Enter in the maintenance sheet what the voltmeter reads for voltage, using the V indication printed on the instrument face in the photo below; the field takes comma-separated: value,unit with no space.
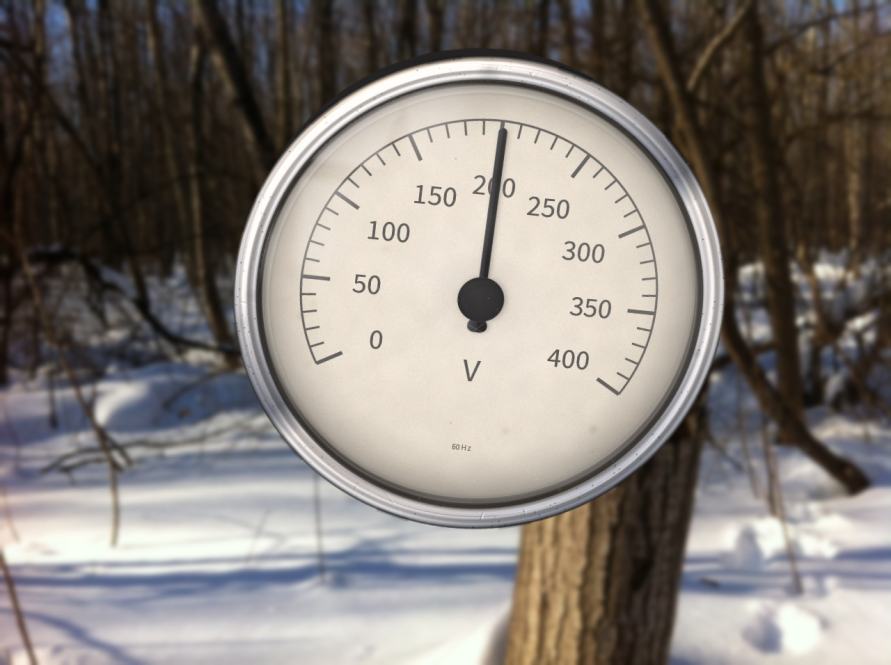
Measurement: 200,V
